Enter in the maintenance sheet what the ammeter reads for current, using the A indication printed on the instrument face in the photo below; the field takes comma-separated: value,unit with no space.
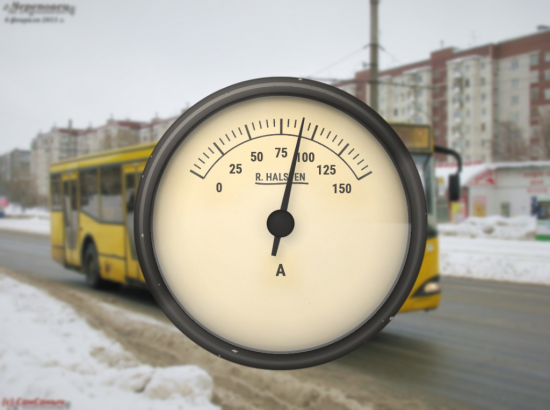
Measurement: 90,A
